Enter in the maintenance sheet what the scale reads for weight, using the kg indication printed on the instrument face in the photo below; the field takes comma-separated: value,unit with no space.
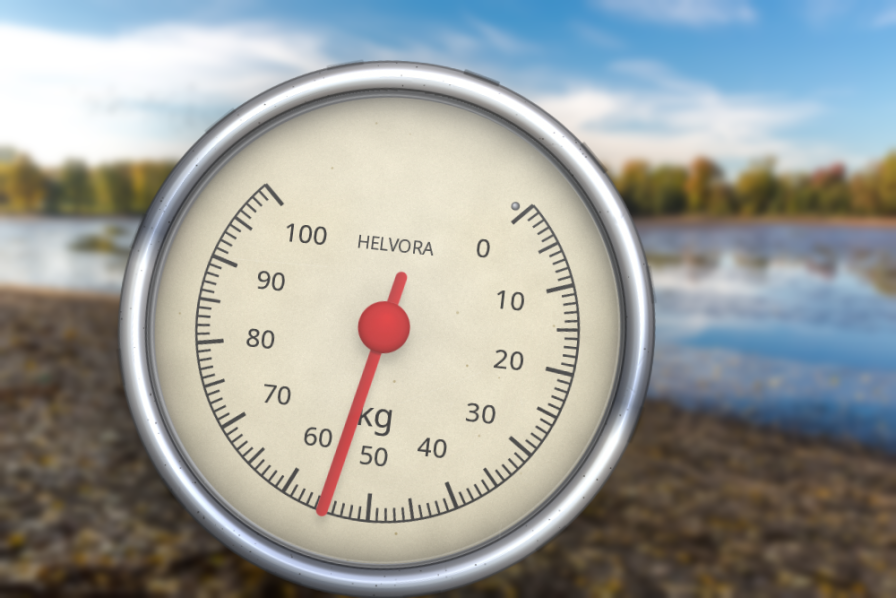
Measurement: 55,kg
